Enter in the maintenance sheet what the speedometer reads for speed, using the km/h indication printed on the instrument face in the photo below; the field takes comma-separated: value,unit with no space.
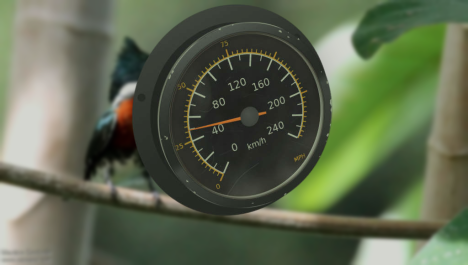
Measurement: 50,km/h
